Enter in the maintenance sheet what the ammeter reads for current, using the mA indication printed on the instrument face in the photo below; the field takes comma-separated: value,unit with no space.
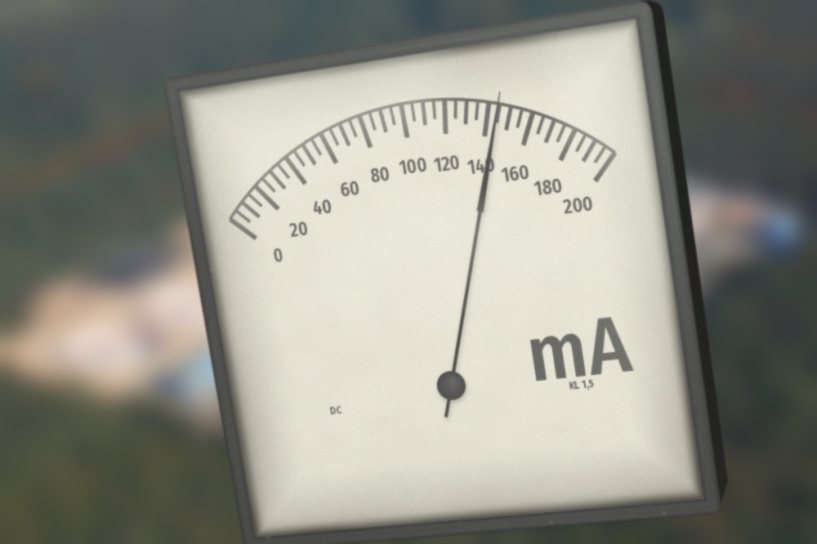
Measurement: 145,mA
